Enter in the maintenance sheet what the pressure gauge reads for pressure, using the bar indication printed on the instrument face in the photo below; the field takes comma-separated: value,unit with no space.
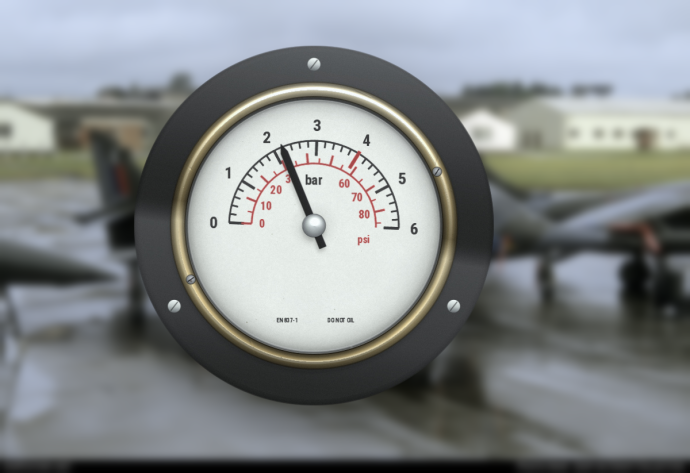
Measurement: 2.2,bar
